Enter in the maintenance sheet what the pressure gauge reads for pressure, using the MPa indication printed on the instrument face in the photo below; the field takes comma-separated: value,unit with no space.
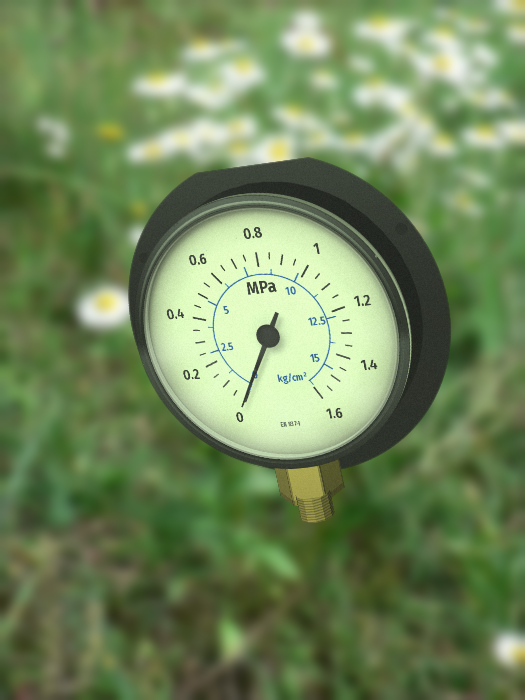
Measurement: 0,MPa
